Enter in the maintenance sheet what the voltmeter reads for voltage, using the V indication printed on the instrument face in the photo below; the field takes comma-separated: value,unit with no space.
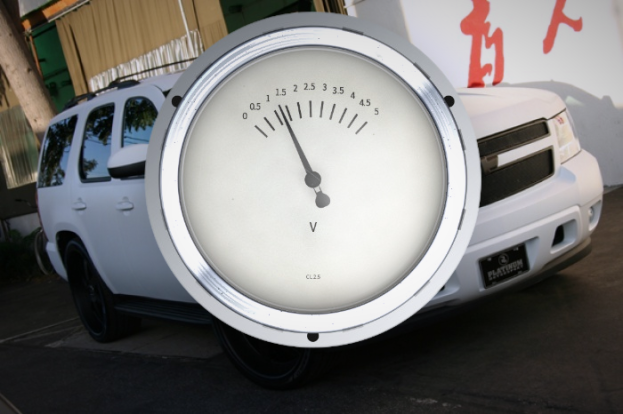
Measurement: 1.25,V
